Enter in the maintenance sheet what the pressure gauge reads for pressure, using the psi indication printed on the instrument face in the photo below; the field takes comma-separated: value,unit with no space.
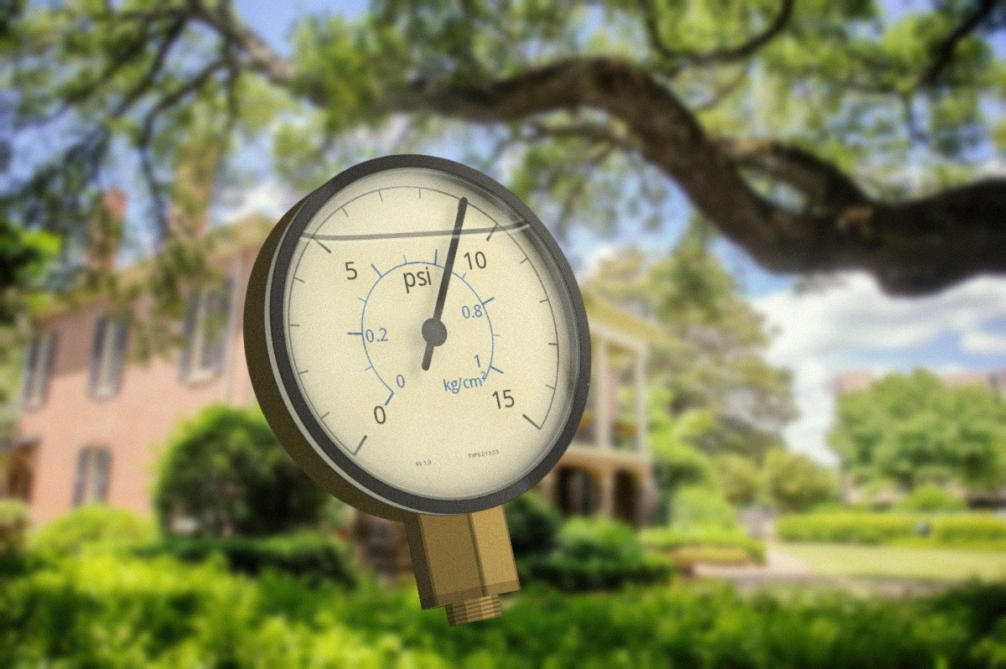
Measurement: 9,psi
